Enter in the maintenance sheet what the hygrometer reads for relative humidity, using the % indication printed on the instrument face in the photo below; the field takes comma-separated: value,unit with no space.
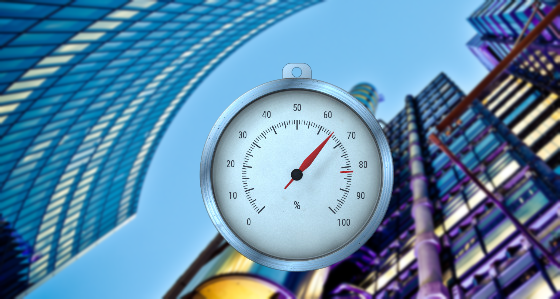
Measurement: 65,%
